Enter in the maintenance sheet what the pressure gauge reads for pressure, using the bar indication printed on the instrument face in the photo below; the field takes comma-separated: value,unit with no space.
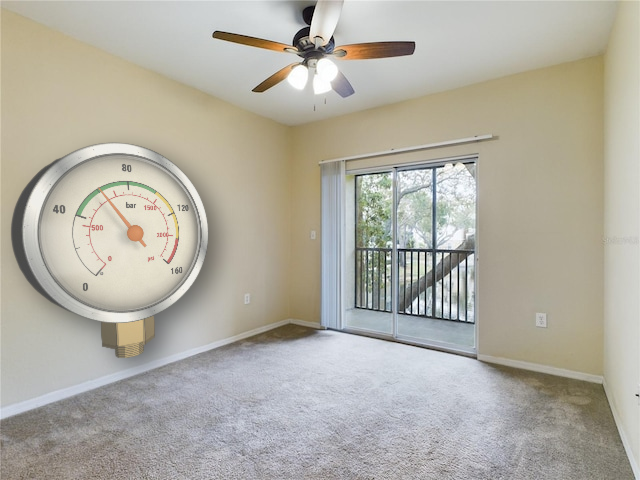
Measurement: 60,bar
